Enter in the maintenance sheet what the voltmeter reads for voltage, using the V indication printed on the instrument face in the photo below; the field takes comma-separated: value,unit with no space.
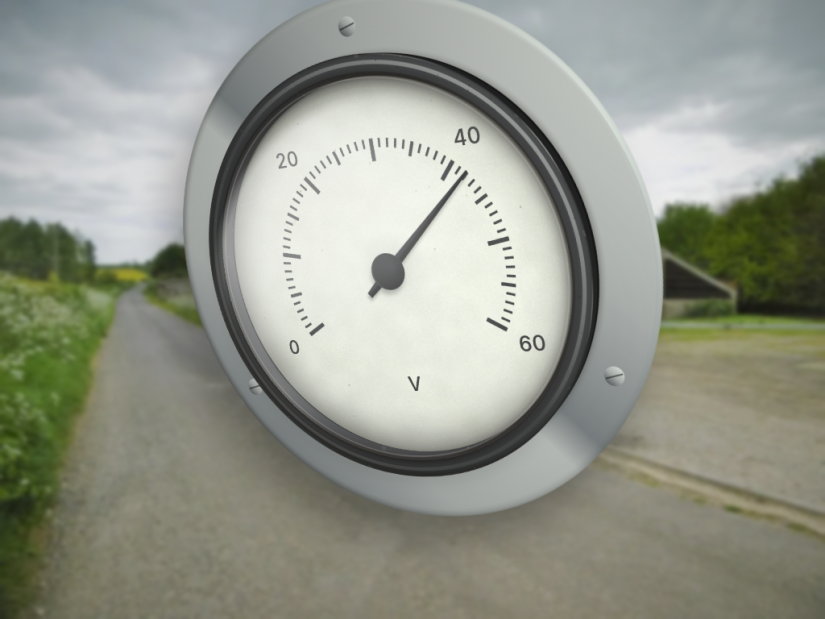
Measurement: 42,V
